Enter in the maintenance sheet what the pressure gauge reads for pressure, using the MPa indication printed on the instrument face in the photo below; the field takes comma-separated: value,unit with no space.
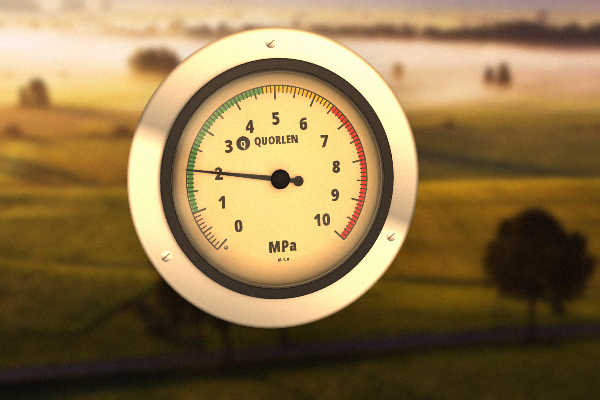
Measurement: 2,MPa
